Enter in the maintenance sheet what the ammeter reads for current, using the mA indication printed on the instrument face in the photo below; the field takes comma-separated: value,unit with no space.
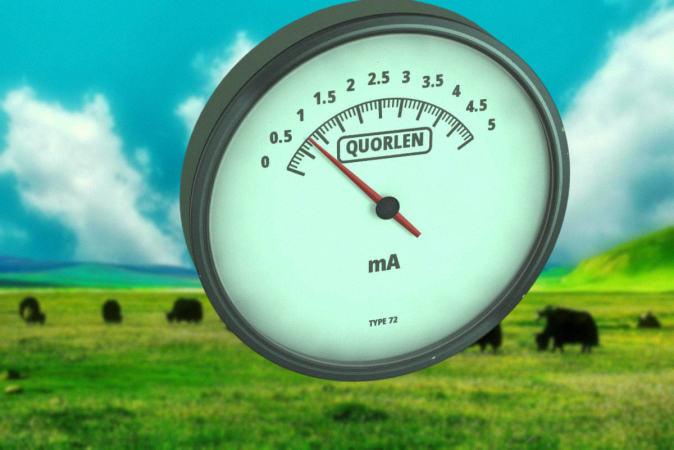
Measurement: 0.8,mA
